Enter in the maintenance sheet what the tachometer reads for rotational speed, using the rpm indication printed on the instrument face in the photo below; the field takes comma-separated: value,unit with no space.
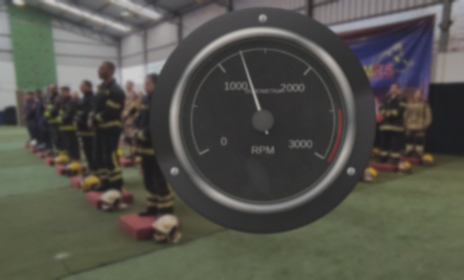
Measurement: 1250,rpm
